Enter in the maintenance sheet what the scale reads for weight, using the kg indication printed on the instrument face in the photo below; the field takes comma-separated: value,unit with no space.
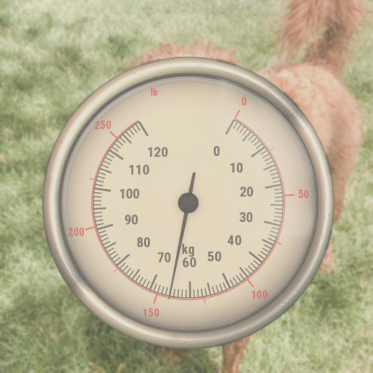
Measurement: 65,kg
